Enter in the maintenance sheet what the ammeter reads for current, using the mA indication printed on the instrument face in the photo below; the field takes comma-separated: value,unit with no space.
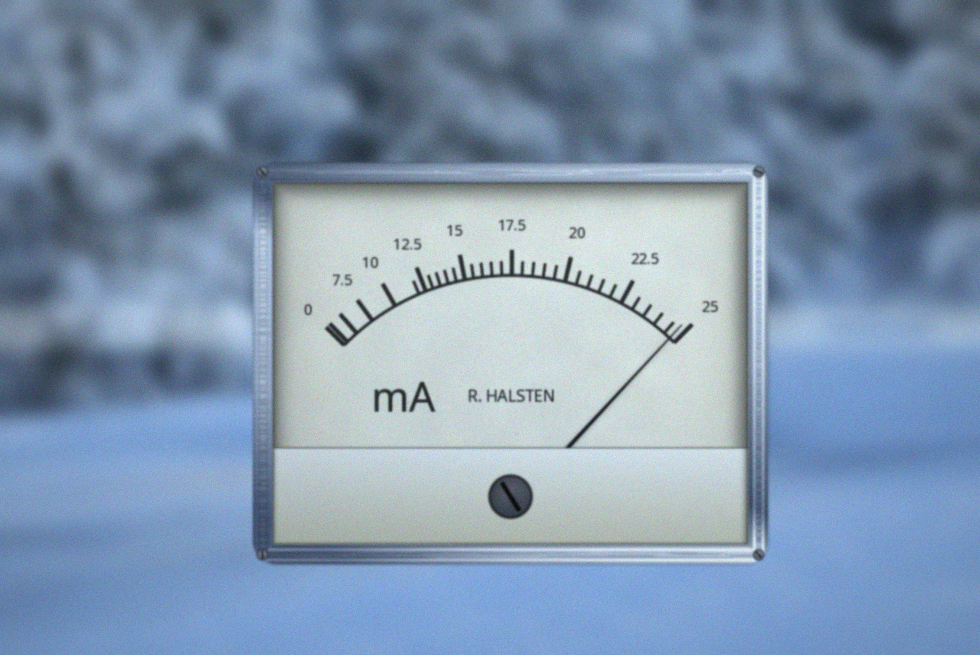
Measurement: 24.75,mA
